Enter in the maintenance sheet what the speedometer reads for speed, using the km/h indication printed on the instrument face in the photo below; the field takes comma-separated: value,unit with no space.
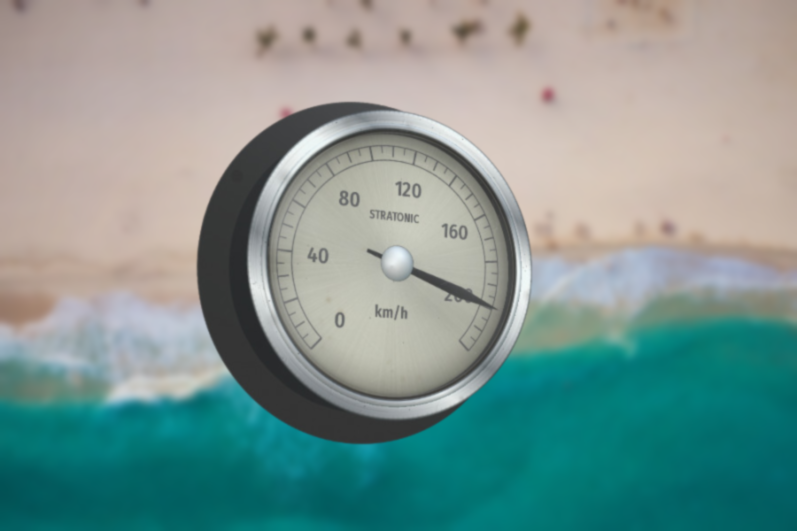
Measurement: 200,km/h
